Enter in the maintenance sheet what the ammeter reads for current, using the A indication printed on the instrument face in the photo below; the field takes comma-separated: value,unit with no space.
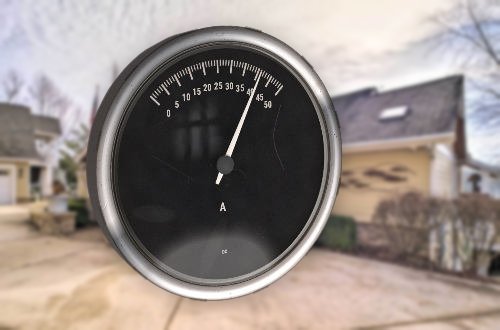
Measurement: 40,A
